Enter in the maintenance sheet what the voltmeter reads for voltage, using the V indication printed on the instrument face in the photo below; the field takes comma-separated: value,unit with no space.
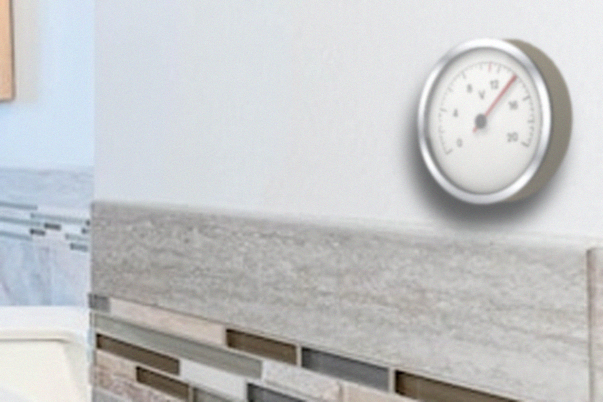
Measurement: 14,V
